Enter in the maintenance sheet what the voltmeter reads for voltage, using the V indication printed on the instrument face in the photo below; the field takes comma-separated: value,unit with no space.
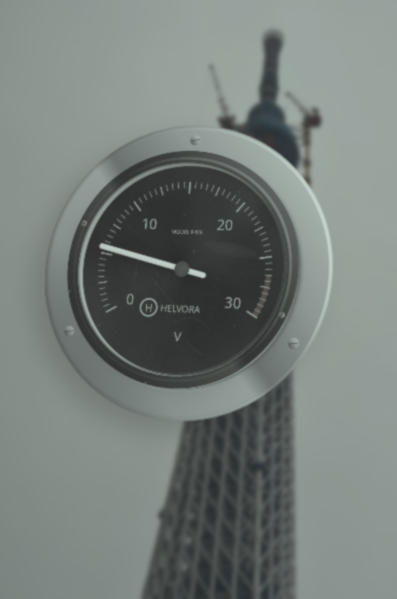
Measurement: 5.5,V
